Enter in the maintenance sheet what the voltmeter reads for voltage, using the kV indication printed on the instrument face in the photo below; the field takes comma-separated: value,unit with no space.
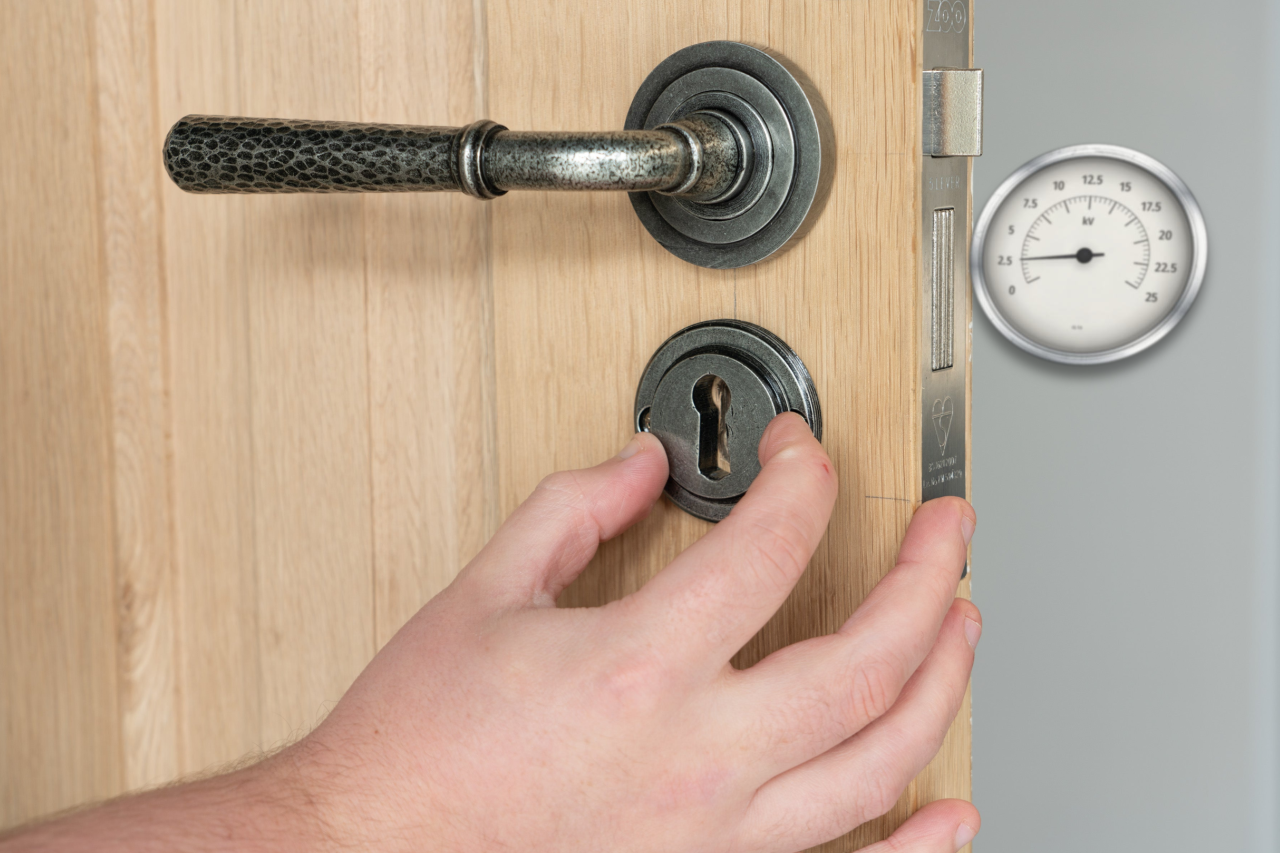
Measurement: 2.5,kV
